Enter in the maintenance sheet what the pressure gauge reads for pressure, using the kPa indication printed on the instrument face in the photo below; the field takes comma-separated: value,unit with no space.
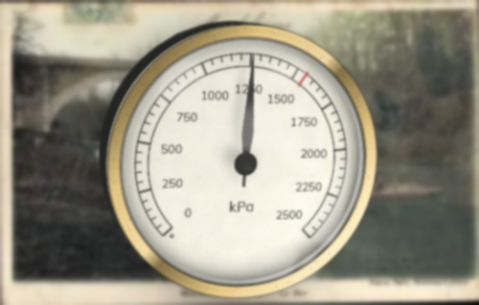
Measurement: 1250,kPa
